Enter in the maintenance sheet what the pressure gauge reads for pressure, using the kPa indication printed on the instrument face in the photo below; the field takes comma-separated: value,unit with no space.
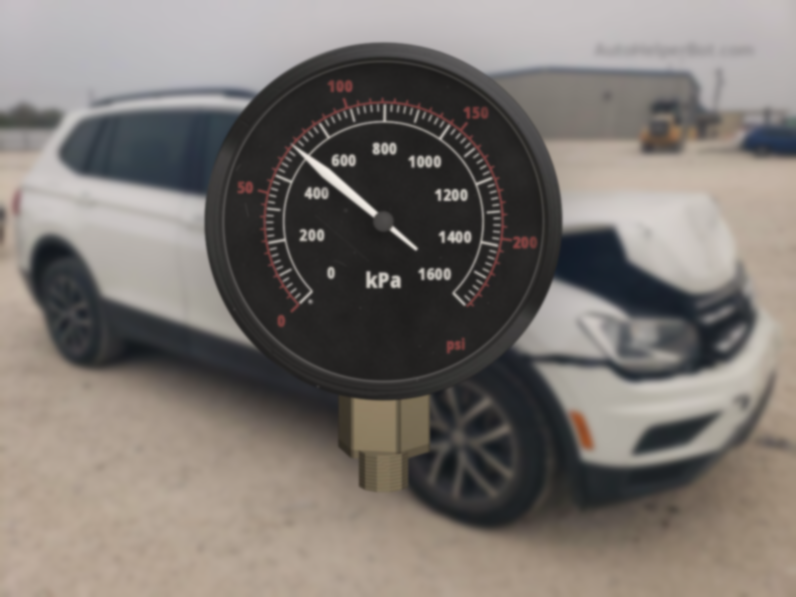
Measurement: 500,kPa
